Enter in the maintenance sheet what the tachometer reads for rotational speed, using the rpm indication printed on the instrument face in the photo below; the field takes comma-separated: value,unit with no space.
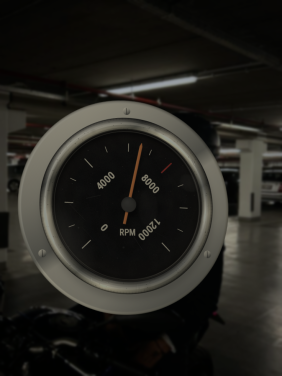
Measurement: 6500,rpm
